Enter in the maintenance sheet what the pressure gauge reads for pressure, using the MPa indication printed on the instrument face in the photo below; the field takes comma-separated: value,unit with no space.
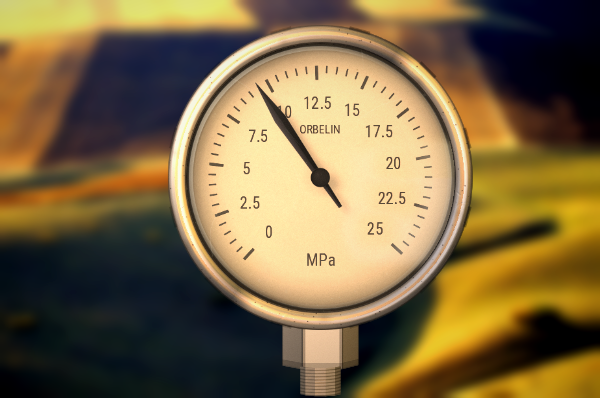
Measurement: 9.5,MPa
